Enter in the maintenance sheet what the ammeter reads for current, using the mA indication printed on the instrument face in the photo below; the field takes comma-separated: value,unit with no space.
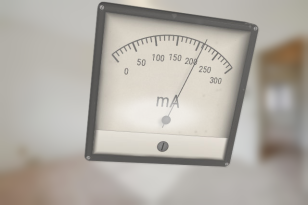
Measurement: 210,mA
